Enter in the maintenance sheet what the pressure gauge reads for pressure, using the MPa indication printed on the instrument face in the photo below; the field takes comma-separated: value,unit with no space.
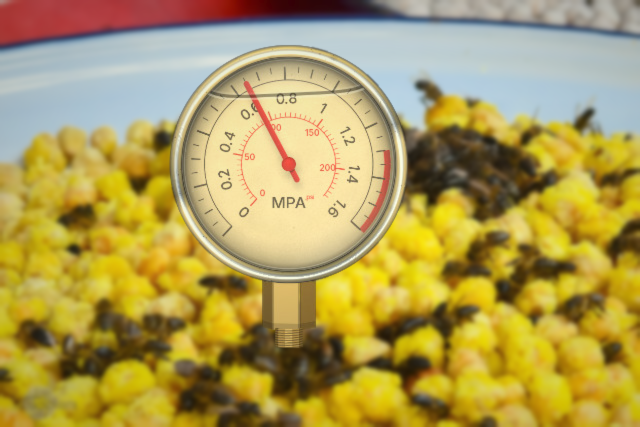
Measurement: 0.65,MPa
